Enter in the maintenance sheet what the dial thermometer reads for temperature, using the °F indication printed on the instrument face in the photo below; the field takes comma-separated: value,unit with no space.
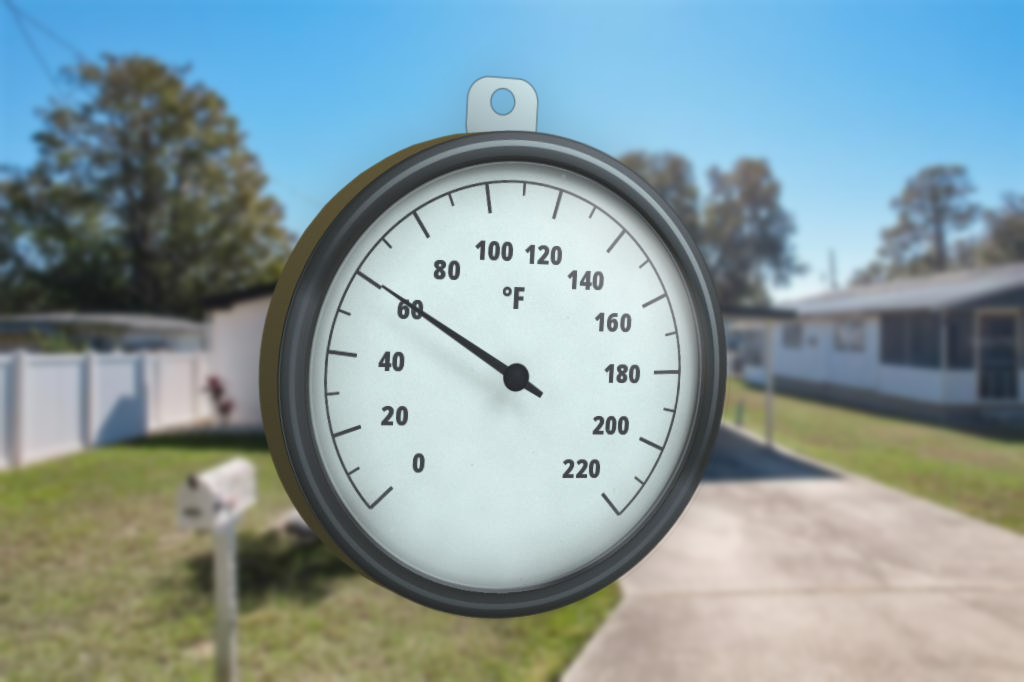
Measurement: 60,°F
